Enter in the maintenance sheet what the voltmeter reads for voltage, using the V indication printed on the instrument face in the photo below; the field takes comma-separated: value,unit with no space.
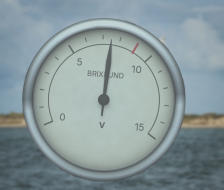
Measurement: 7.5,V
